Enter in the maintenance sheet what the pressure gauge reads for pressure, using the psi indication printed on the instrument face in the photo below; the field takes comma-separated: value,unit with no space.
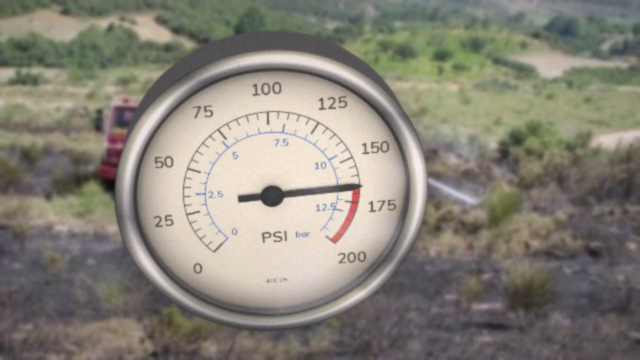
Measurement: 165,psi
